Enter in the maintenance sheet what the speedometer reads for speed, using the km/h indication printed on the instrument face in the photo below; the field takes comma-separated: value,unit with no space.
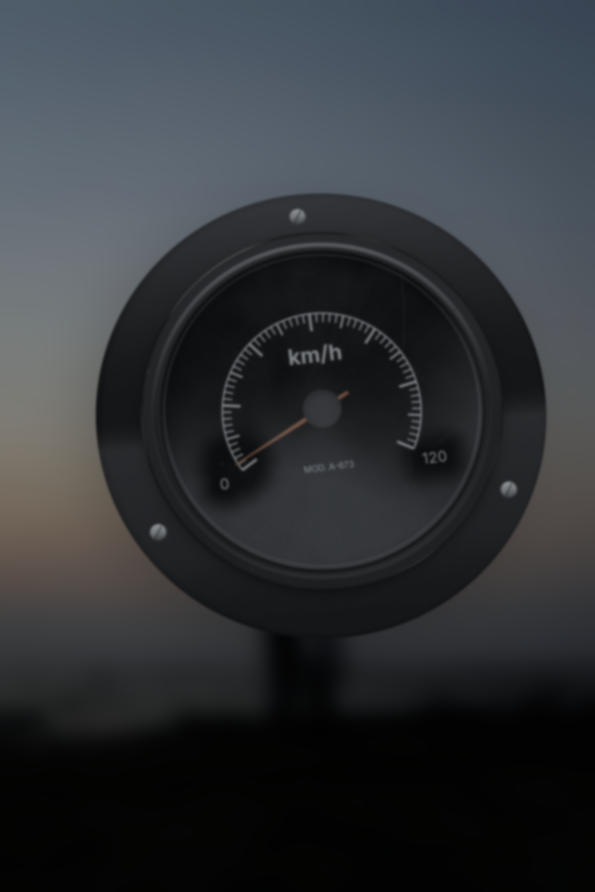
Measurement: 2,km/h
